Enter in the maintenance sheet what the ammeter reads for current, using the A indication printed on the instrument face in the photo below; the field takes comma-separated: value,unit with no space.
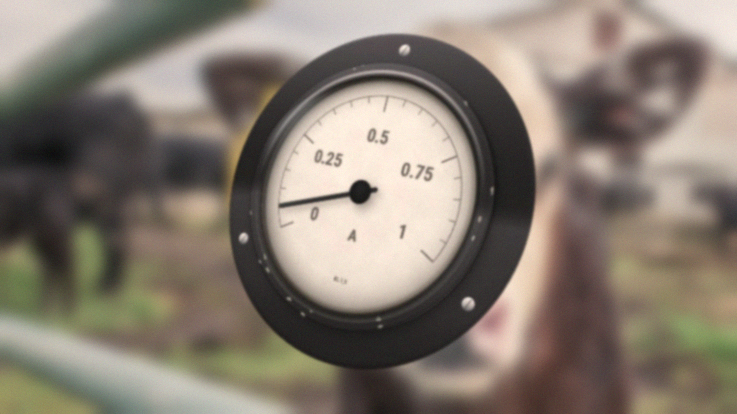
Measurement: 0.05,A
